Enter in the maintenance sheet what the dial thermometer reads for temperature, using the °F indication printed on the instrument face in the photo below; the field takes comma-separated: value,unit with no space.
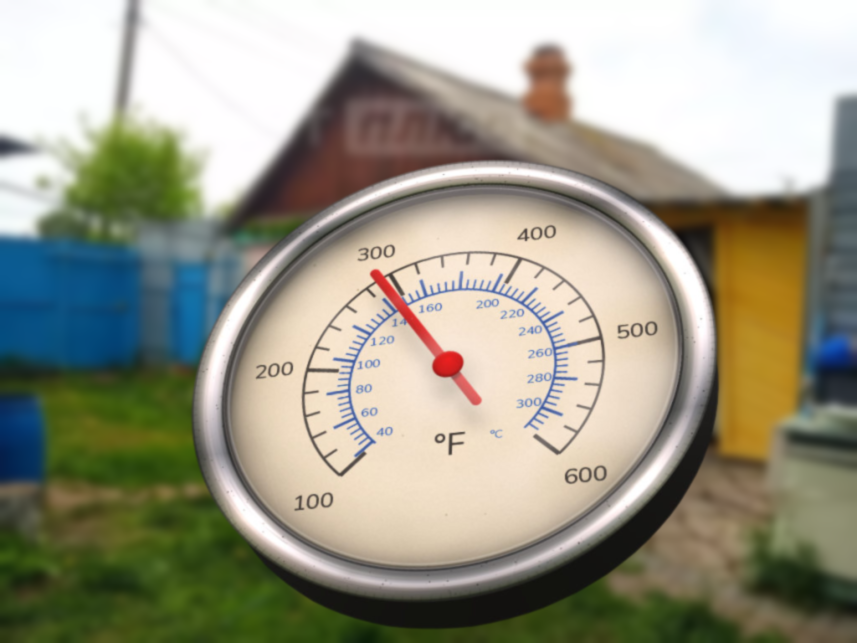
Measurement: 290,°F
